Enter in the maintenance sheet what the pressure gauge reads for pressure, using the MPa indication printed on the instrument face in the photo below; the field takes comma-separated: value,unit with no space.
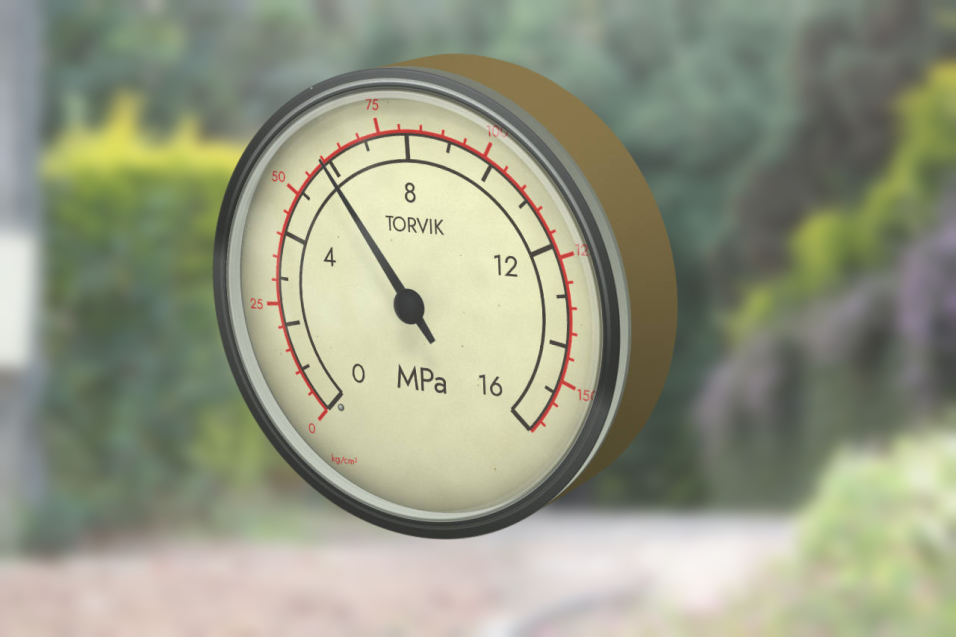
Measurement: 6,MPa
